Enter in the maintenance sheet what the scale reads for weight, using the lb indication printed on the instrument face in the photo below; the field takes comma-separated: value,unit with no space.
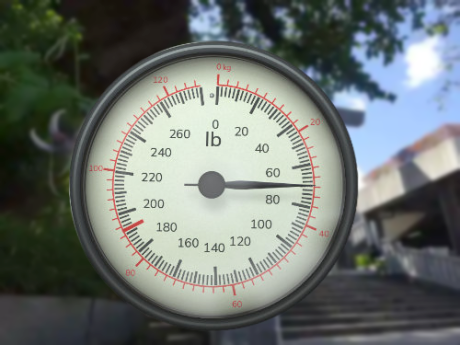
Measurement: 70,lb
